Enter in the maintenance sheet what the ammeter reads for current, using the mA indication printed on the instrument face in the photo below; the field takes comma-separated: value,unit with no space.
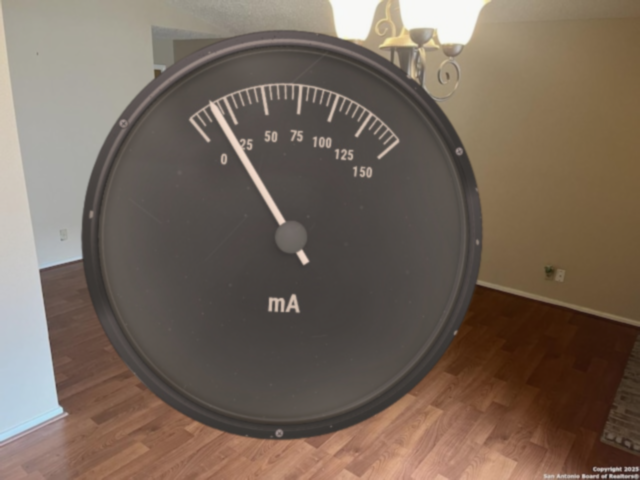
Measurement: 15,mA
